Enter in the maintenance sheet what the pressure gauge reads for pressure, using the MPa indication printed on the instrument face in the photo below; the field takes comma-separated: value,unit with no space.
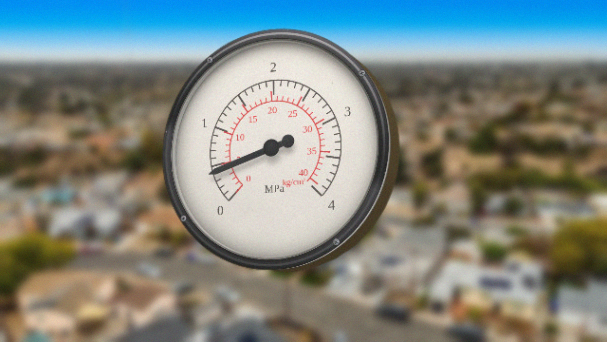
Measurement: 0.4,MPa
